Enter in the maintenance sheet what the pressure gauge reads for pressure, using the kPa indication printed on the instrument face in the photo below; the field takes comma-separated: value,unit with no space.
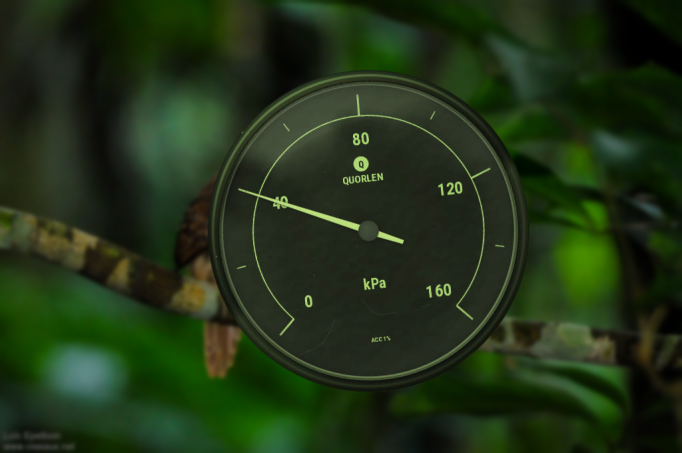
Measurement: 40,kPa
